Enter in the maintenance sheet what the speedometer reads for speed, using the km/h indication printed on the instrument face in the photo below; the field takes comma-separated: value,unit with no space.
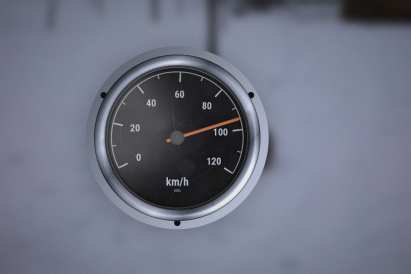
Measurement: 95,km/h
